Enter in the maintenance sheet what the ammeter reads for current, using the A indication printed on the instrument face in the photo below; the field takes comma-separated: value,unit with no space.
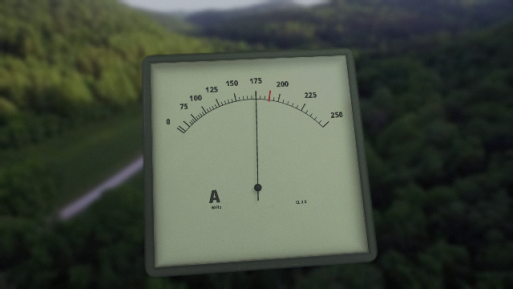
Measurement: 175,A
